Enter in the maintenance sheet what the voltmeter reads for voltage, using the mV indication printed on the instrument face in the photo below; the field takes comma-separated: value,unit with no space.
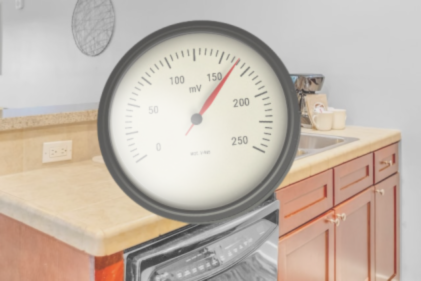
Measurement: 165,mV
